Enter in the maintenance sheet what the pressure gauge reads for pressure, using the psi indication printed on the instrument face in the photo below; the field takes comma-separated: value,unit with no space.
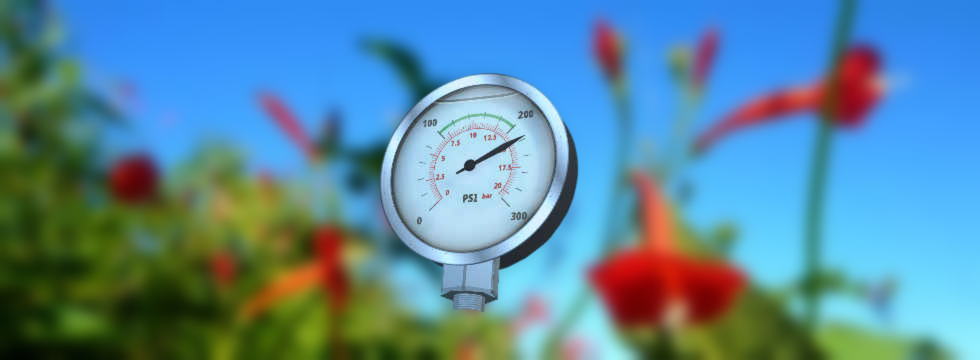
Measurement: 220,psi
